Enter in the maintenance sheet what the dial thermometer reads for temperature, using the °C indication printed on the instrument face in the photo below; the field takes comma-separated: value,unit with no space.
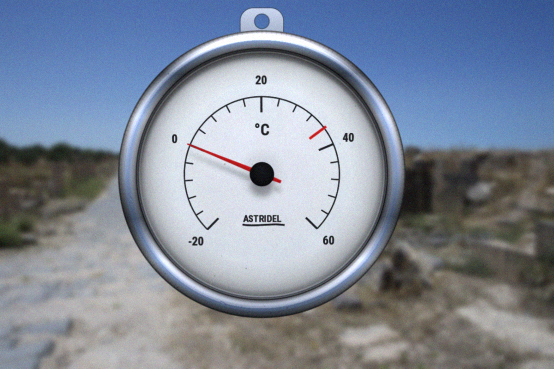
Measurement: 0,°C
